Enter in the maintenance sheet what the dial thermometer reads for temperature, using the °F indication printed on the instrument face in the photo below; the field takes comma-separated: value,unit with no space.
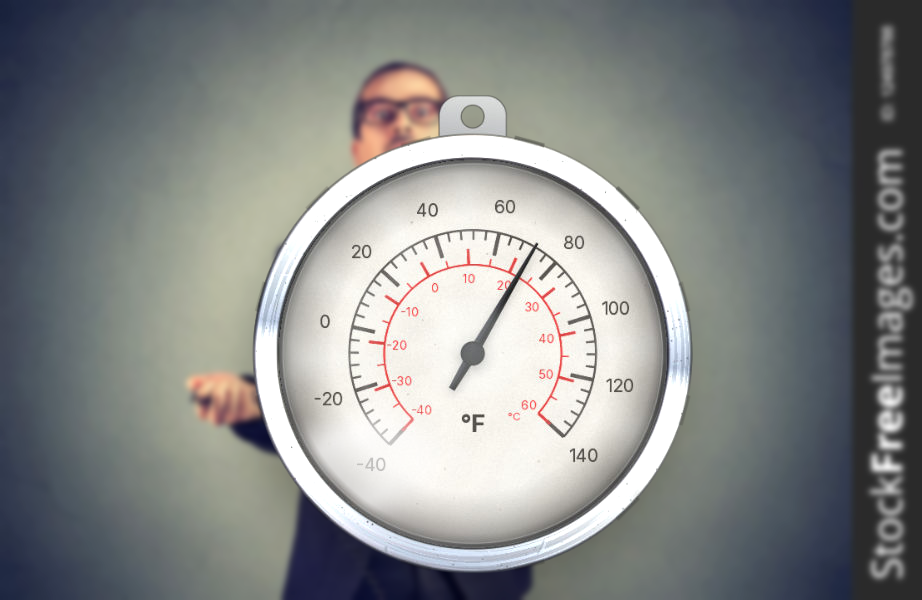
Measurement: 72,°F
